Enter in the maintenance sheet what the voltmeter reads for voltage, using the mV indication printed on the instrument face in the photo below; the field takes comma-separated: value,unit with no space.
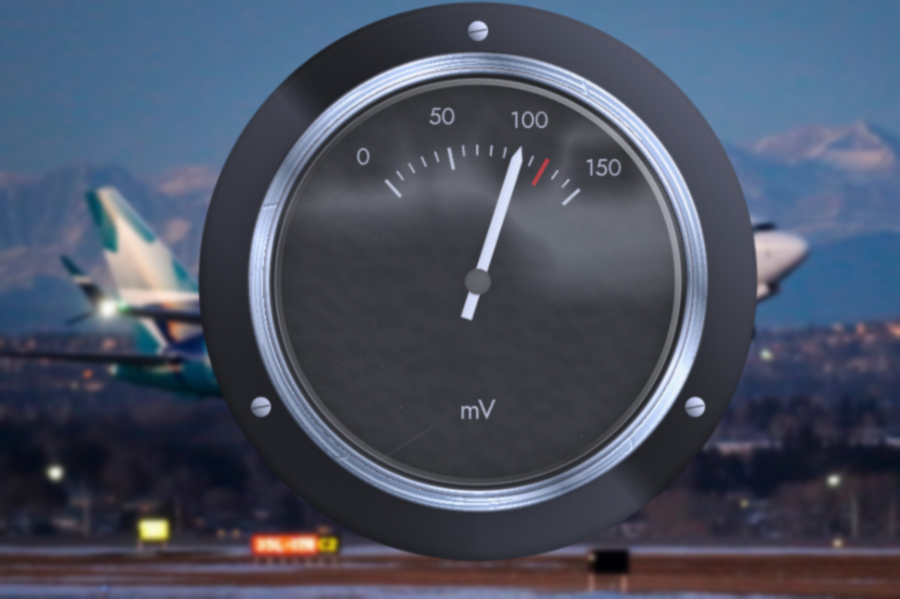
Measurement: 100,mV
